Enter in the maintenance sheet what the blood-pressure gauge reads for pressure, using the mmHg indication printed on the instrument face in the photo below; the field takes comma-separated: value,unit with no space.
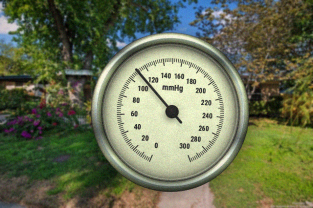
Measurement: 110,mmHg
